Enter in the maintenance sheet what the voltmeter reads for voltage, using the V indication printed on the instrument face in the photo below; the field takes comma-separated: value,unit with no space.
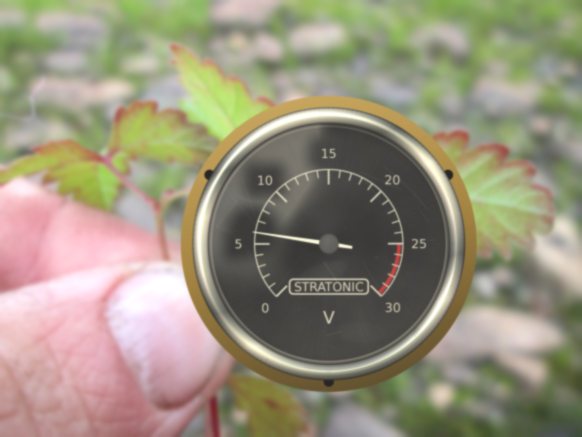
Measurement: 6,V
